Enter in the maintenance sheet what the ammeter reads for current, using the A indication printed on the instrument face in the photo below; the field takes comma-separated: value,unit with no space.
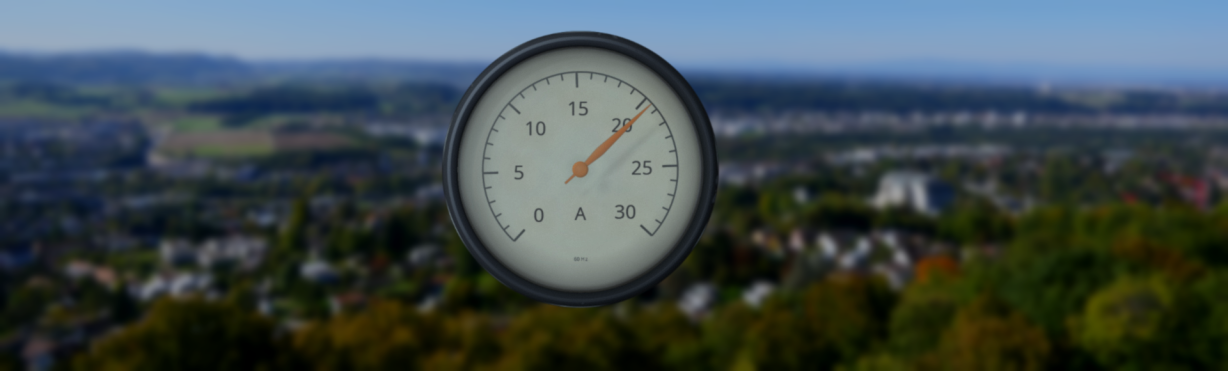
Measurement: 20.5,A
